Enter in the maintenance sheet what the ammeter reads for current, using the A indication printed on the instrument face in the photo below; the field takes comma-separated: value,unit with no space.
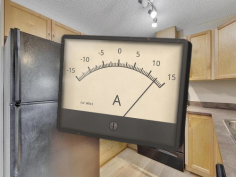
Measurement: 12.5,A
